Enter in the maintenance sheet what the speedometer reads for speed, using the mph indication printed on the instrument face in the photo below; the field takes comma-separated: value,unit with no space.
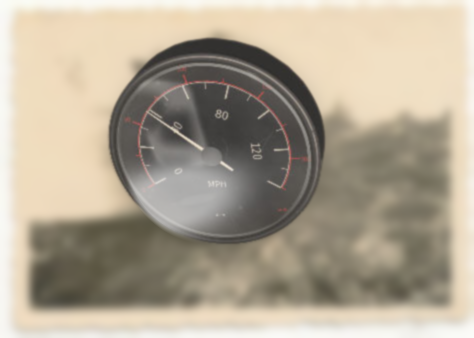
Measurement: 40,mph
